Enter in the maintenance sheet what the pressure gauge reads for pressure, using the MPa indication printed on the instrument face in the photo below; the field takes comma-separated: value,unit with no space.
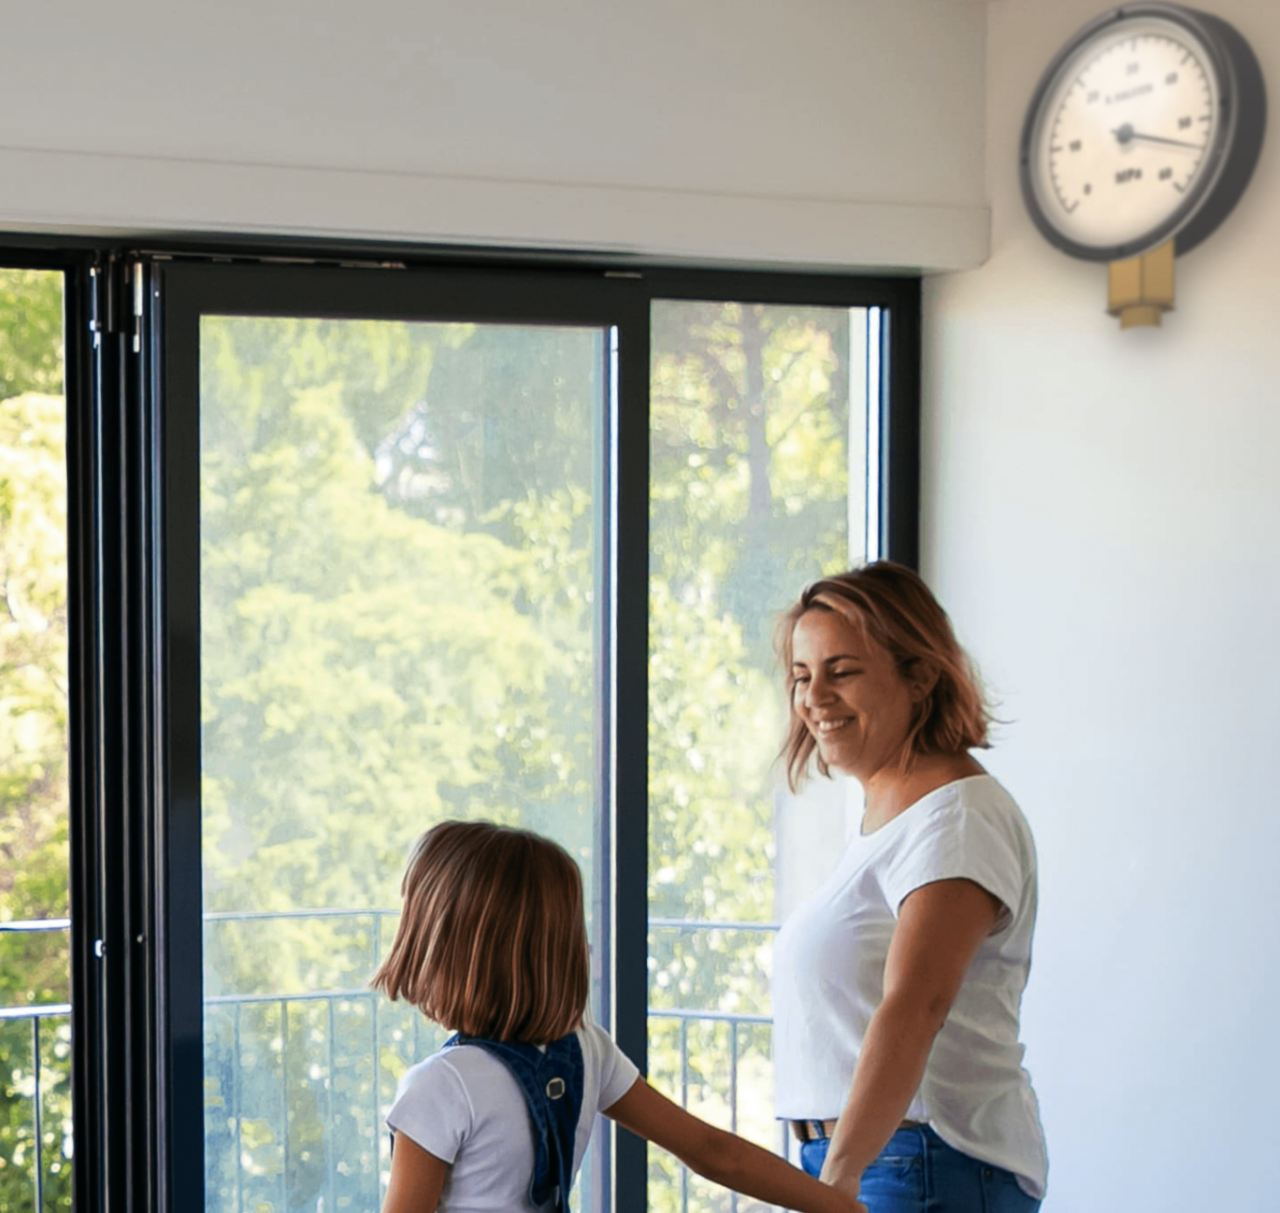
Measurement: 54,MPa
